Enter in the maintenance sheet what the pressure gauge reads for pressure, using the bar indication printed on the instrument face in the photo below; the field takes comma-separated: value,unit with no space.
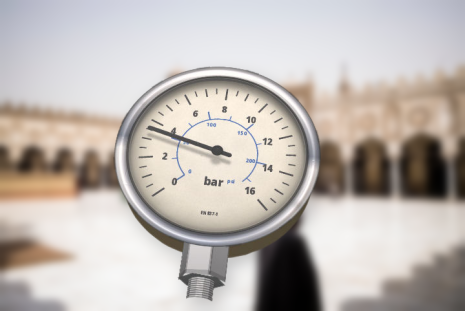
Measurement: 3.5,bar
